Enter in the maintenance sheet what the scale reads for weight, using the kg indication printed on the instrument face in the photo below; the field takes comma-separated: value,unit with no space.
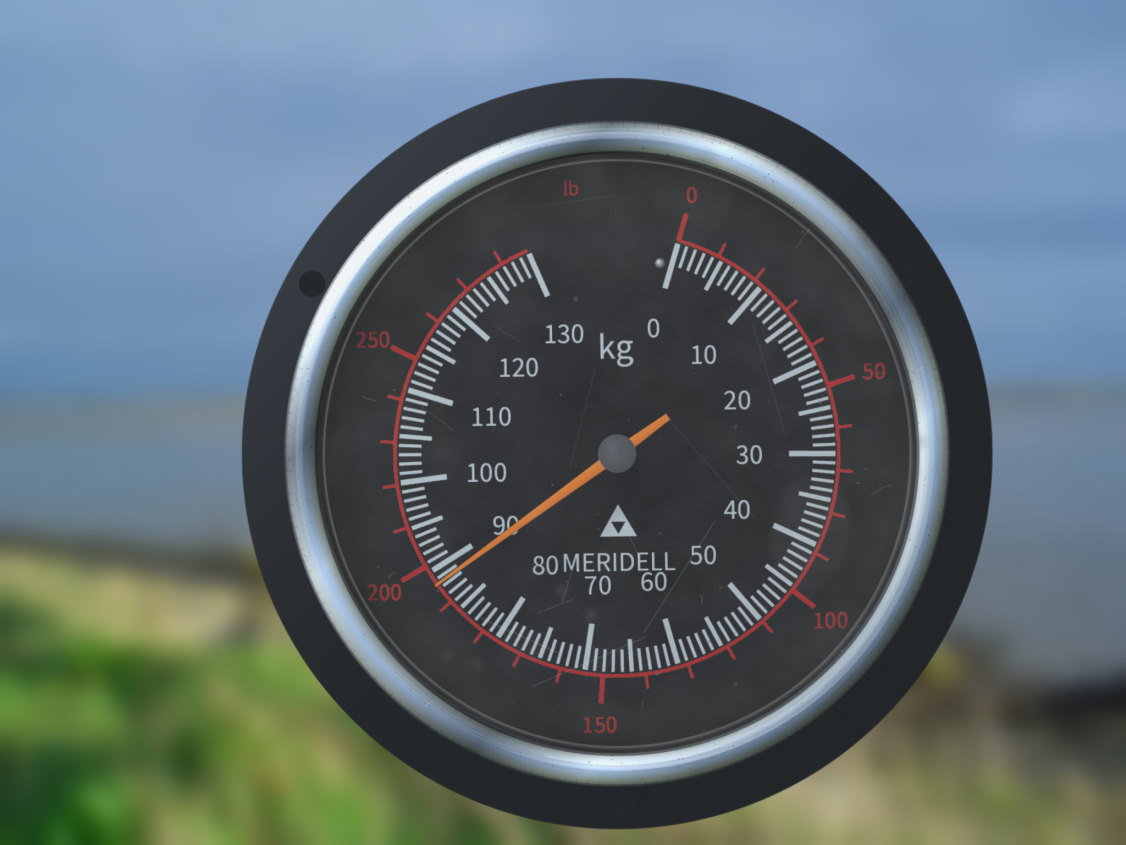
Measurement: 88.5,kg
